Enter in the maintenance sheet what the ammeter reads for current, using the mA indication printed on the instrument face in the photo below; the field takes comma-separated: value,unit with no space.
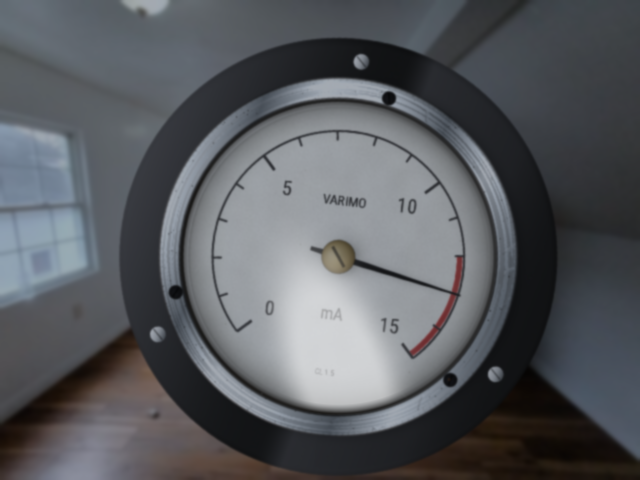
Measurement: 13,mA
